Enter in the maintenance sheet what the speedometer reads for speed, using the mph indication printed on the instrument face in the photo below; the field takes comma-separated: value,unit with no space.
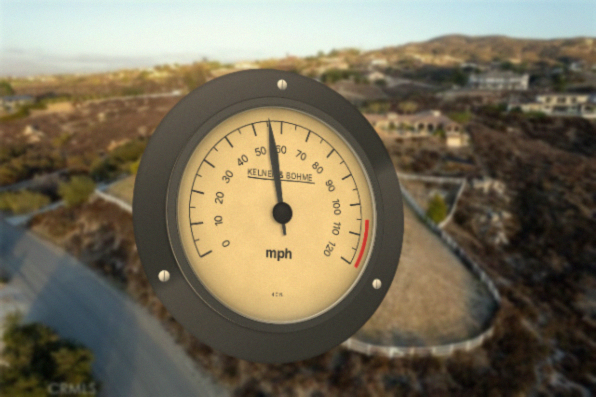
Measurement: 55,mph
